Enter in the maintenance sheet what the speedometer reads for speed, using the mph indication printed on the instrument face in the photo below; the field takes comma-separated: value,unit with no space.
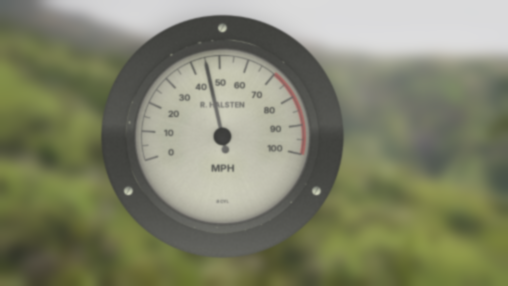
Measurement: 45,mph
